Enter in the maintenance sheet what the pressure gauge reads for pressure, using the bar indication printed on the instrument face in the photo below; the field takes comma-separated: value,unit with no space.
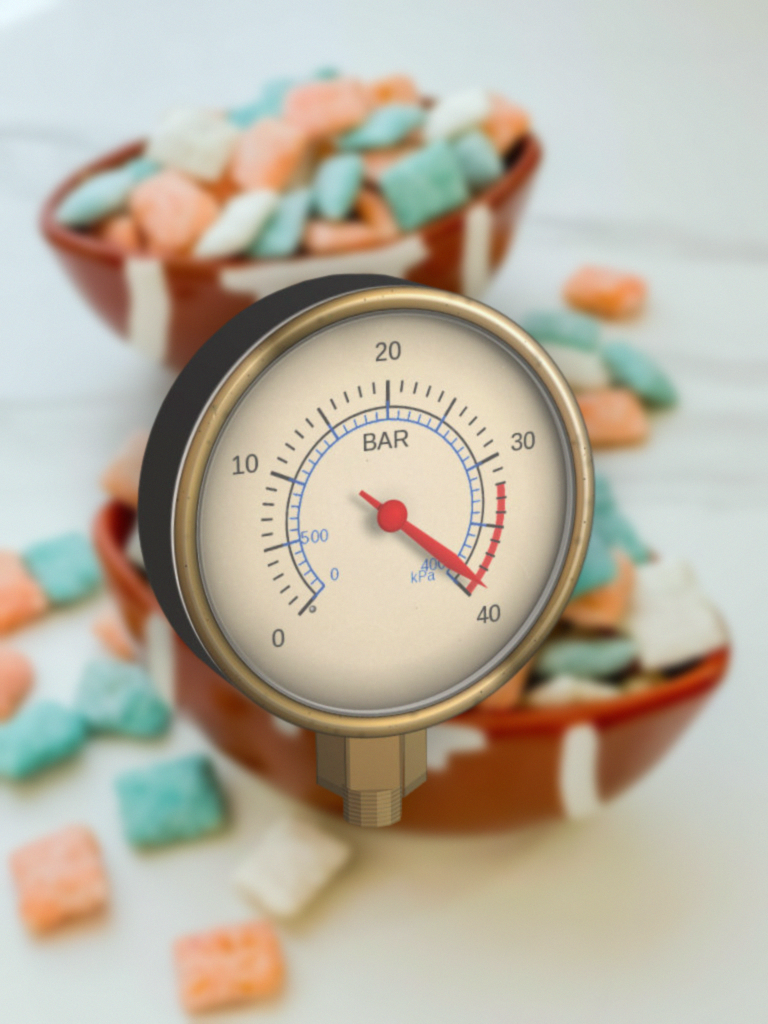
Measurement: 39,bar
